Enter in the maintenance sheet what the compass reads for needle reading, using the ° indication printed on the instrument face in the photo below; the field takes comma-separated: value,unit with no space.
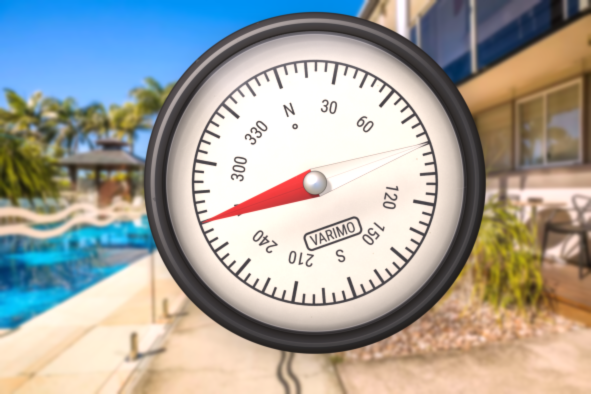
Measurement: 270,°
